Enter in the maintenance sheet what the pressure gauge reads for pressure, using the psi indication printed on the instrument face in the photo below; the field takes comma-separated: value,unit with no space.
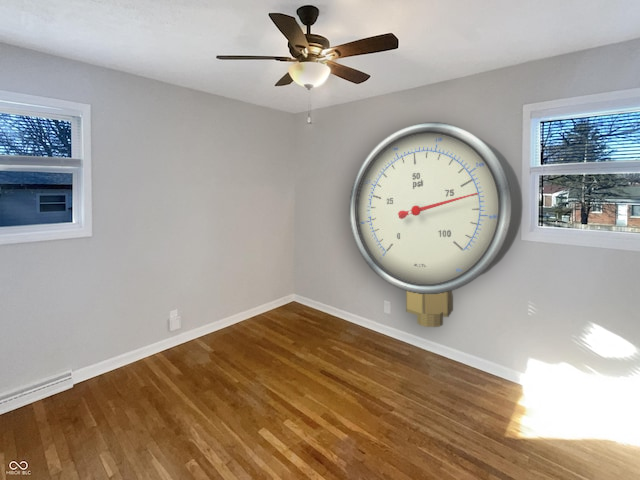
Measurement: 80,psi
